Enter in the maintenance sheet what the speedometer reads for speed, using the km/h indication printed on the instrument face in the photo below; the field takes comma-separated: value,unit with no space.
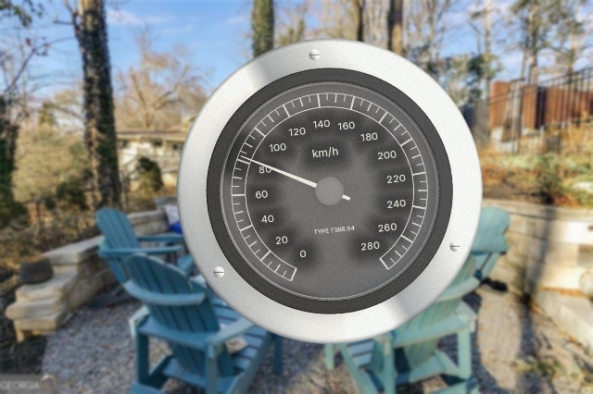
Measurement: 82.5,km/h
